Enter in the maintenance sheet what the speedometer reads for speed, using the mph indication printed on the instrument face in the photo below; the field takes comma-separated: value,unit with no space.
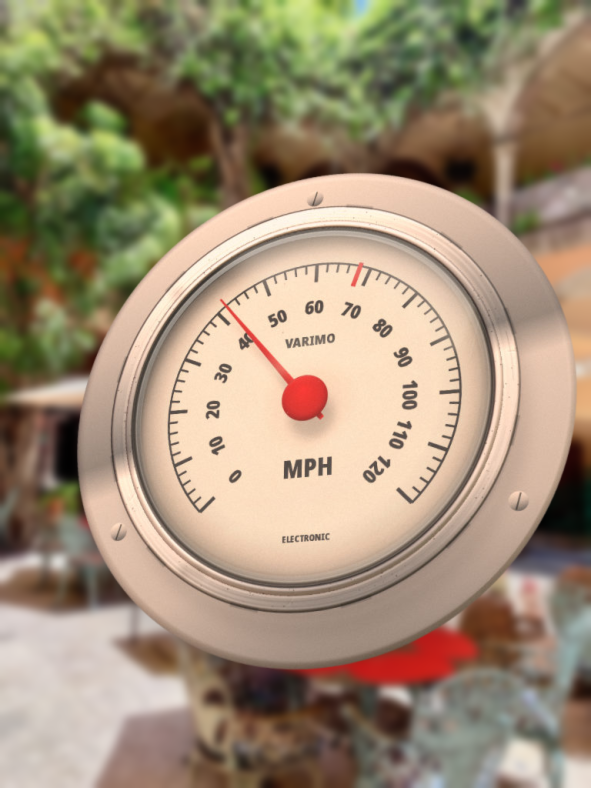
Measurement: 42,mph
